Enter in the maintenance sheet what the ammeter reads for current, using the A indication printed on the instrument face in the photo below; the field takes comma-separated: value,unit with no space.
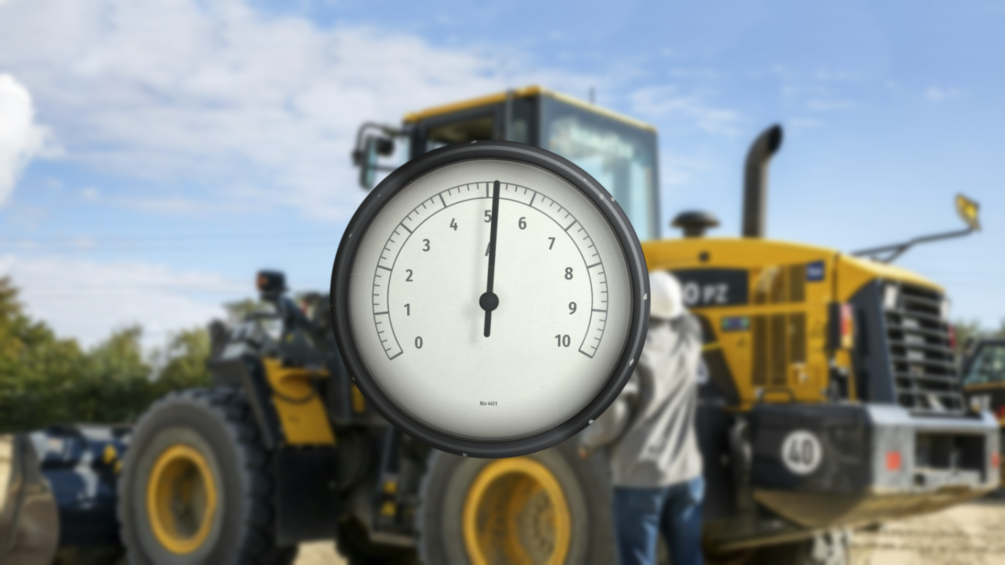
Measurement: 5.2,A
